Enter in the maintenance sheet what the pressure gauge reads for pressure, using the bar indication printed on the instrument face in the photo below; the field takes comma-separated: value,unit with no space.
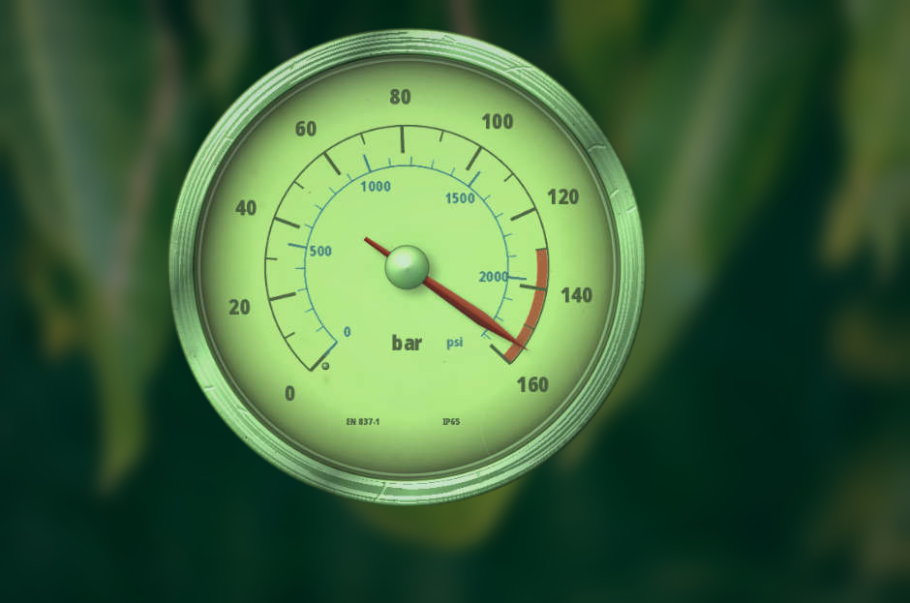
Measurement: 155,bar
